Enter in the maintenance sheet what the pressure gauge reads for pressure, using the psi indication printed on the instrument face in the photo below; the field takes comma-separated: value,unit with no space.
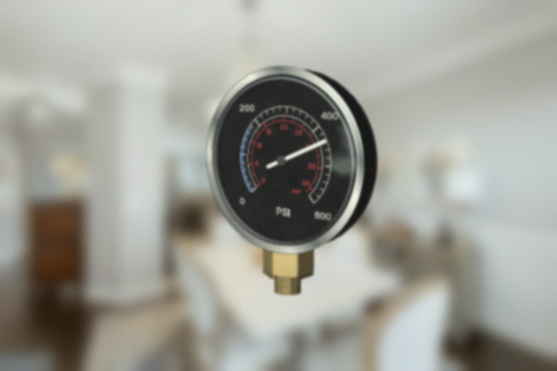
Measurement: 440,psi
